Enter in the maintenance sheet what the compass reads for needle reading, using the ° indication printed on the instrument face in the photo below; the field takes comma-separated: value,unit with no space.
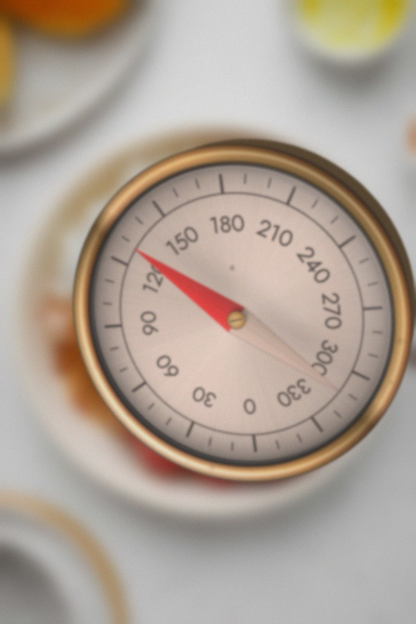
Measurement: 130,°
